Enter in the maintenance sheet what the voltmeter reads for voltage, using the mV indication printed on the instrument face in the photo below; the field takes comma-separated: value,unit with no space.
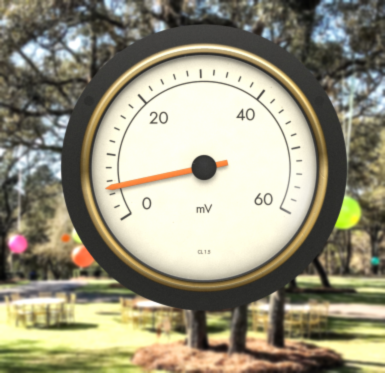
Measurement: 5,mV
